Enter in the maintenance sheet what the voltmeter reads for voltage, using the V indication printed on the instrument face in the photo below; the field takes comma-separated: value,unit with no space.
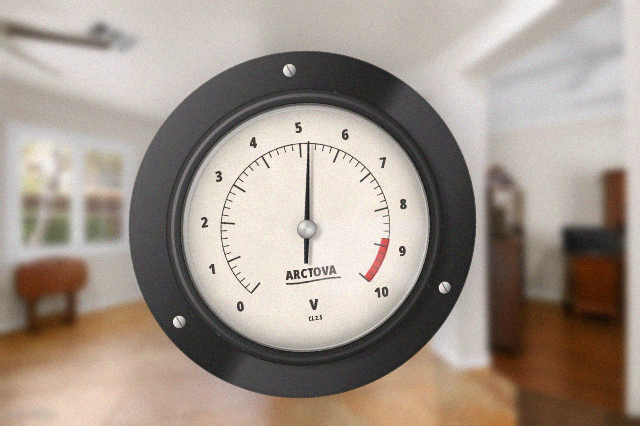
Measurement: 5.2,V
